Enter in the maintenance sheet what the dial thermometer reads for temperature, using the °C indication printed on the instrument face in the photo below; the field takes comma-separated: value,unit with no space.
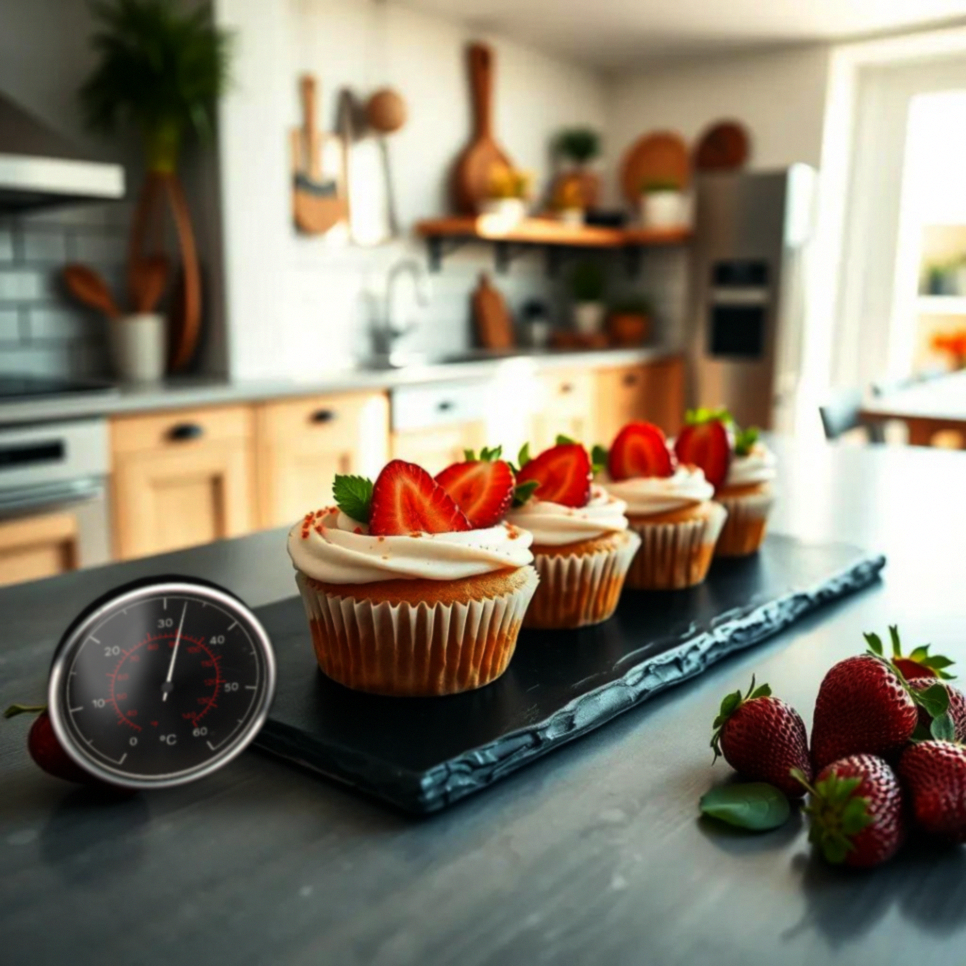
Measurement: 32.5,°C
